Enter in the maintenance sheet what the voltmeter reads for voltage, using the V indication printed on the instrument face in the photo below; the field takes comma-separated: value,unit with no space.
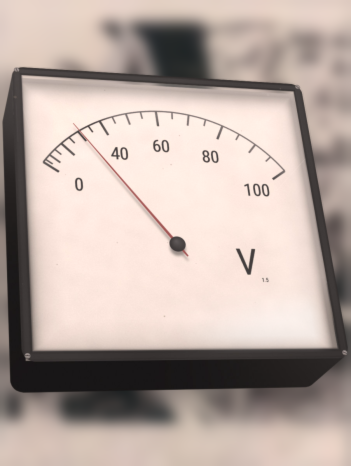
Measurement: 30,V
